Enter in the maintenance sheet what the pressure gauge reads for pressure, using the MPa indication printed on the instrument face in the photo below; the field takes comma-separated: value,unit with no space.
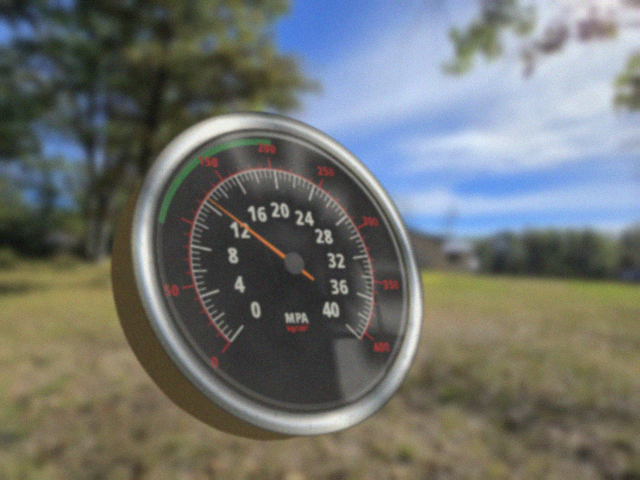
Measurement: 12,MPa
